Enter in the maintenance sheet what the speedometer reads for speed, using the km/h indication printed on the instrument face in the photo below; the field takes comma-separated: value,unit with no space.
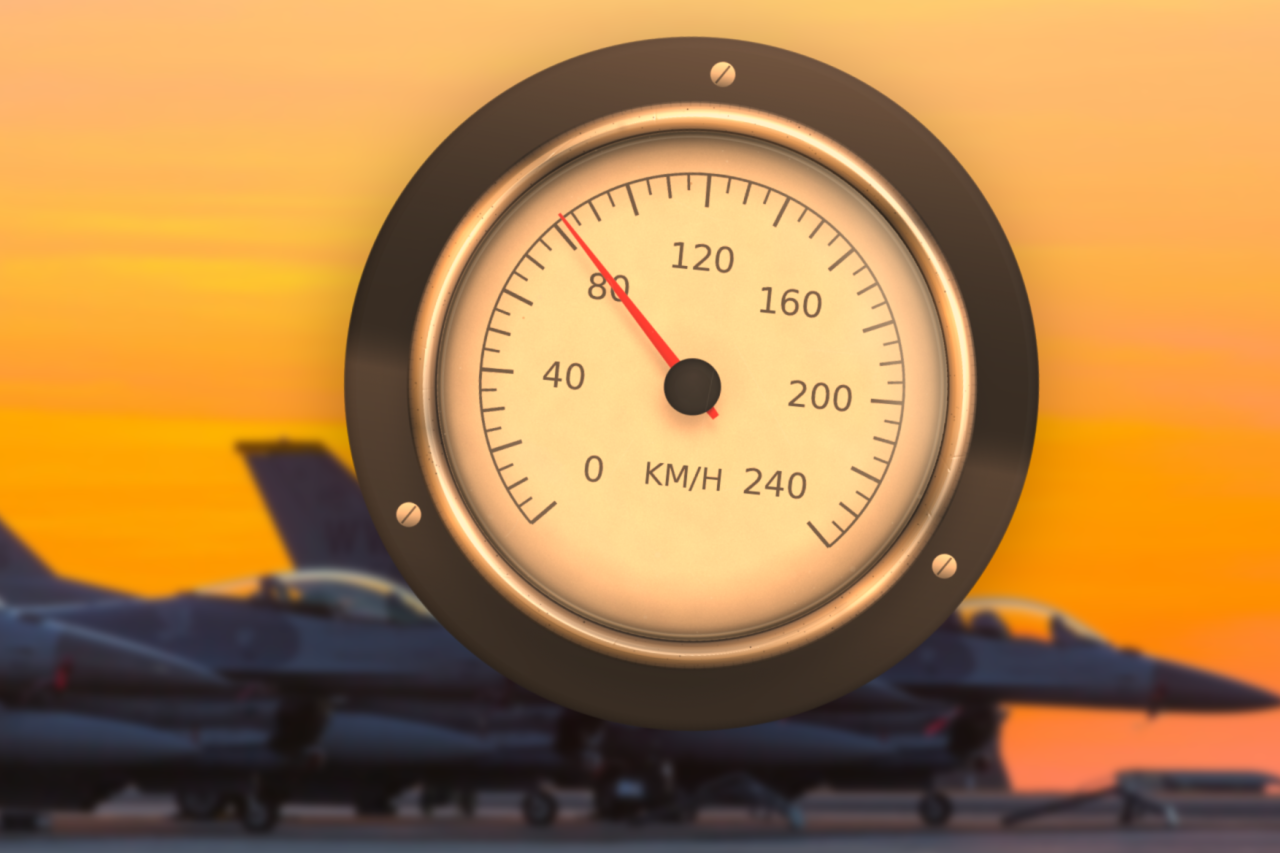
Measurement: 82.5,km/h
